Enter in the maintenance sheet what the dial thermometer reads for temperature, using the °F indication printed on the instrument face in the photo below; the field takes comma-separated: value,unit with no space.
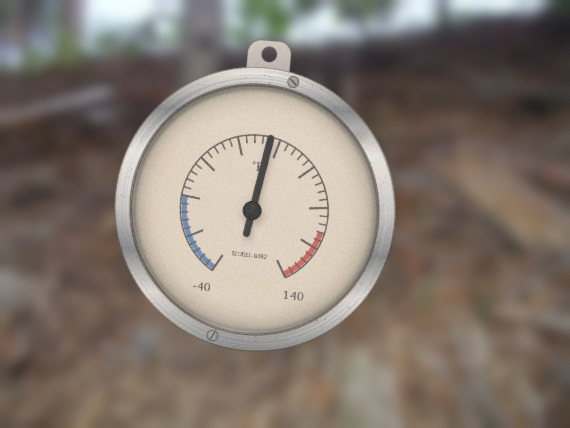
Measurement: 56,°F
